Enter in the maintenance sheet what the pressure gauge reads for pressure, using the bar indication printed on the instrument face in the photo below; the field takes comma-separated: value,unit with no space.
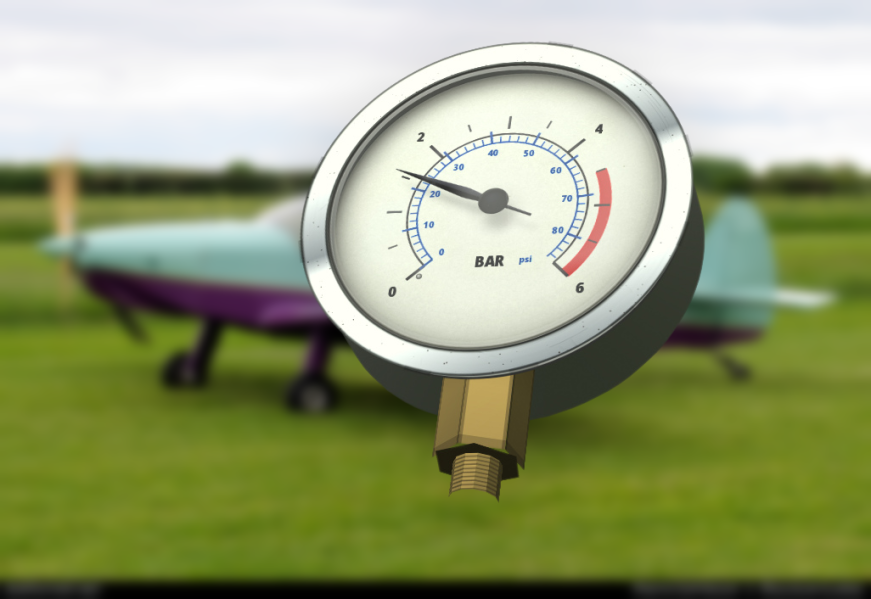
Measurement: 1.5,bar
